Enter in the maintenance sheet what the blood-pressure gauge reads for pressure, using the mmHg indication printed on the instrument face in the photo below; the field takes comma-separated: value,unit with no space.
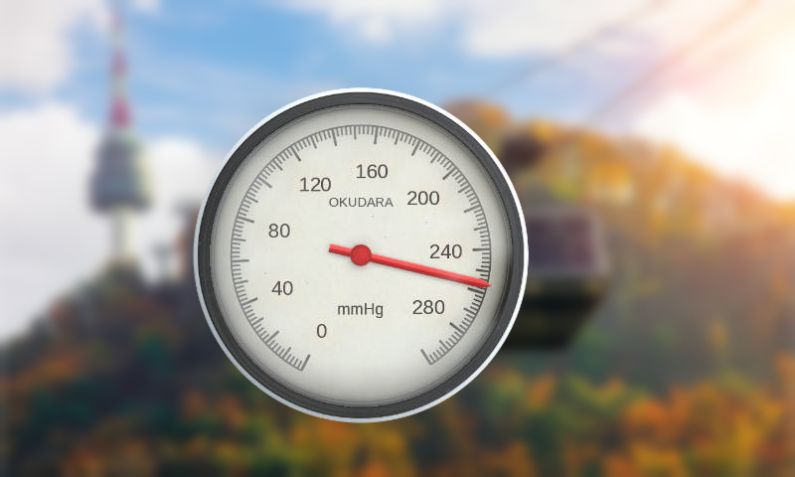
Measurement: 256,mmHg
